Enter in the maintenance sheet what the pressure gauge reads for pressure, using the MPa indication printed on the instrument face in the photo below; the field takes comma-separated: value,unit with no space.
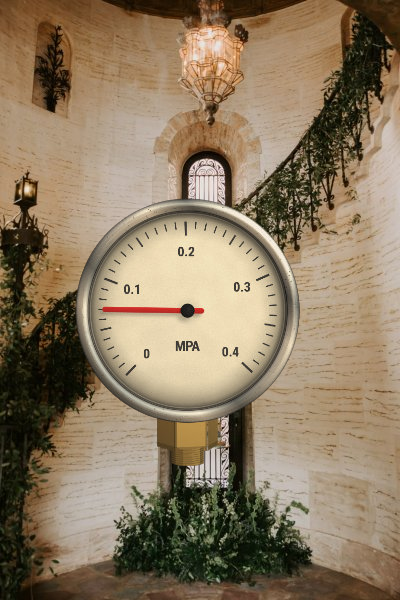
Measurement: 0.07,MPa
